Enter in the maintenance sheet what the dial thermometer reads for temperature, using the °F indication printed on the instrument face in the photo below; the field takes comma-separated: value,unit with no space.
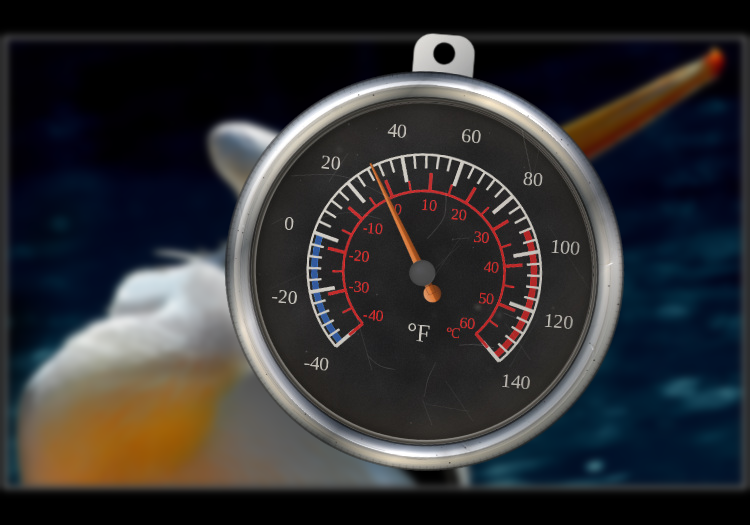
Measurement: 30,°F
